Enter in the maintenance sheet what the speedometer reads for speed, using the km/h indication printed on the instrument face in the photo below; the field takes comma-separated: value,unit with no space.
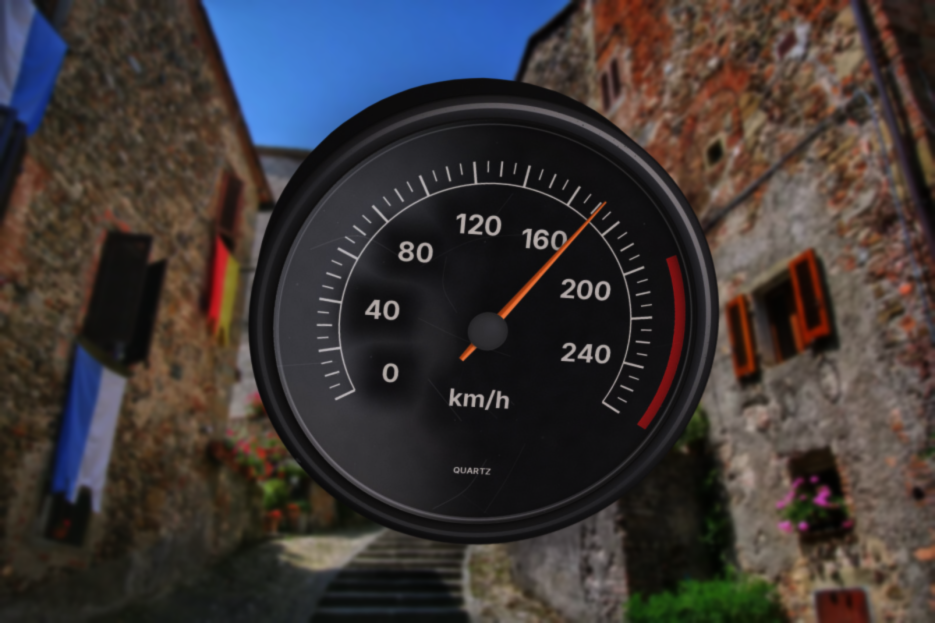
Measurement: 170,km/h
